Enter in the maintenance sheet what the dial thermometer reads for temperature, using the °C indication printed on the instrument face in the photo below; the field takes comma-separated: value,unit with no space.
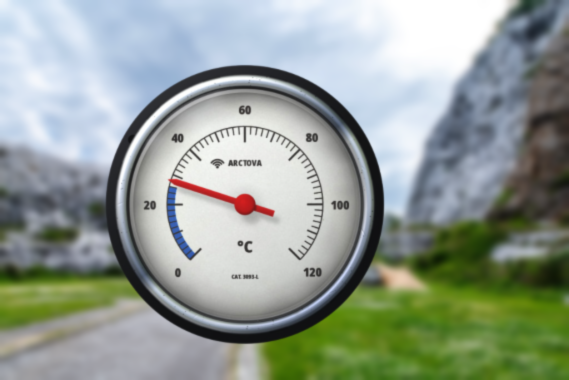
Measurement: 28,°C
